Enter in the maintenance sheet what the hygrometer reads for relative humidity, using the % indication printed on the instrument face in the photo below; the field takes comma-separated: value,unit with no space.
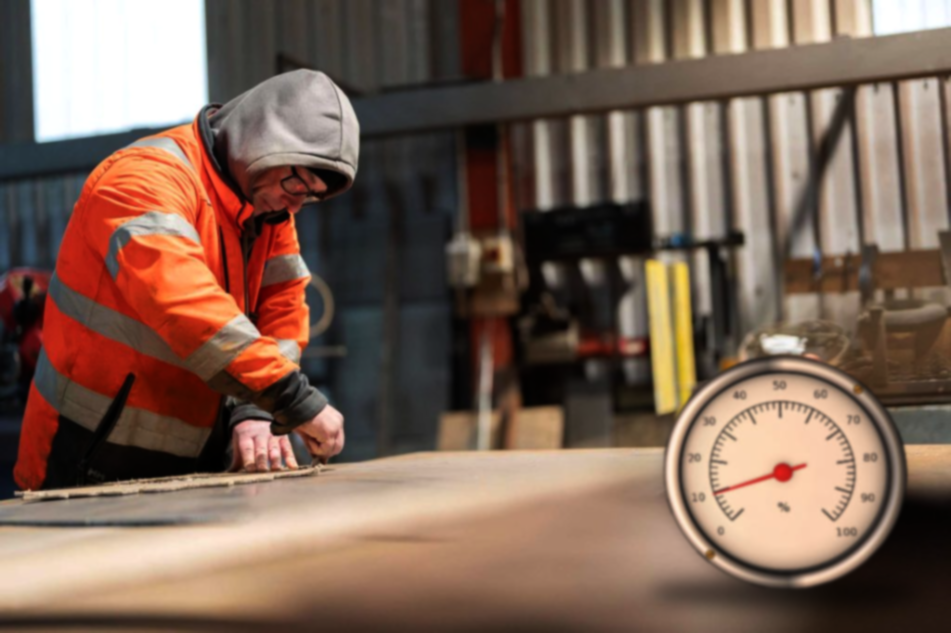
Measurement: 10,%
